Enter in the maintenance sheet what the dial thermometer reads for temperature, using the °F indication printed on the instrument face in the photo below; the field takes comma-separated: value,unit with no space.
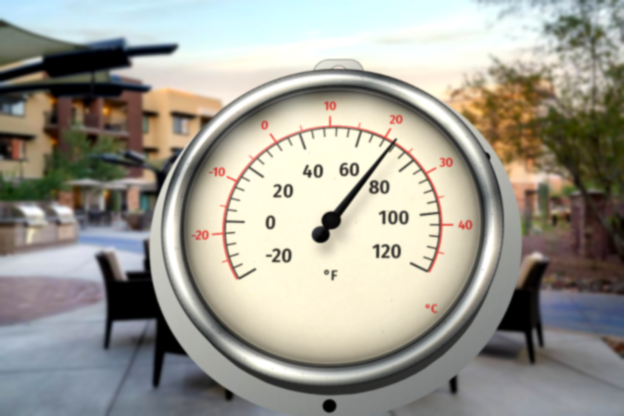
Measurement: 72,°F
